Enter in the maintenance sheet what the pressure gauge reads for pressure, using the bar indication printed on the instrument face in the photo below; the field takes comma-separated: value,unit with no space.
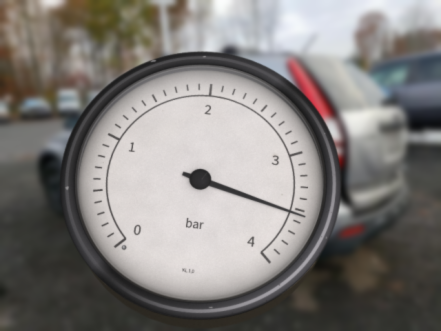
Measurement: 3.55,bar
